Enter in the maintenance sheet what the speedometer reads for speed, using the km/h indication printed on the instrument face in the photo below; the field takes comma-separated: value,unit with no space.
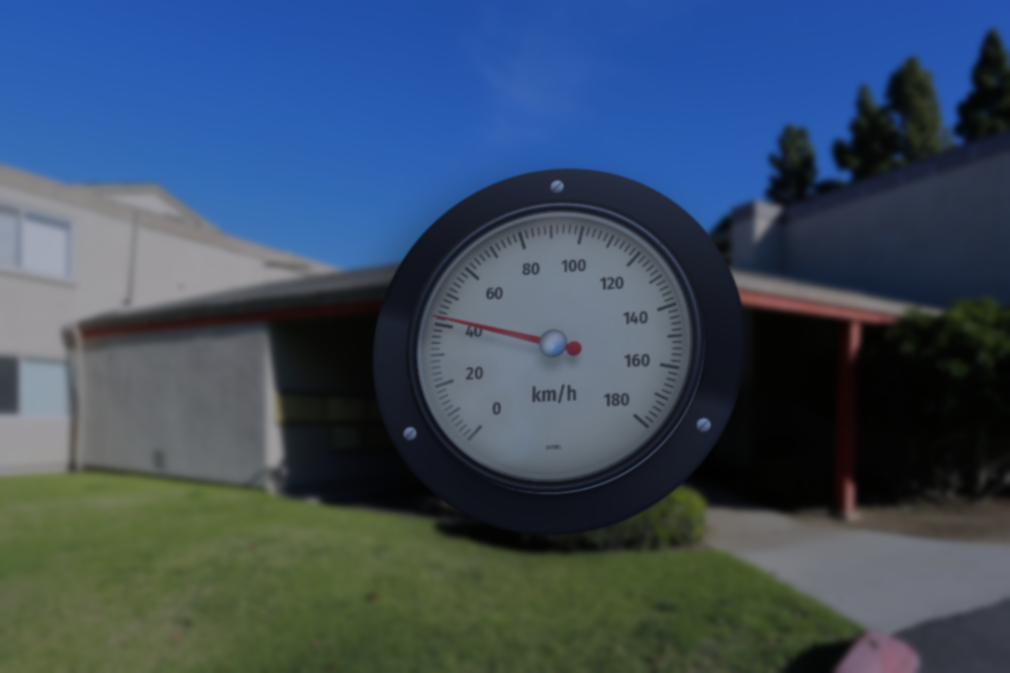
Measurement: 42,km/h
